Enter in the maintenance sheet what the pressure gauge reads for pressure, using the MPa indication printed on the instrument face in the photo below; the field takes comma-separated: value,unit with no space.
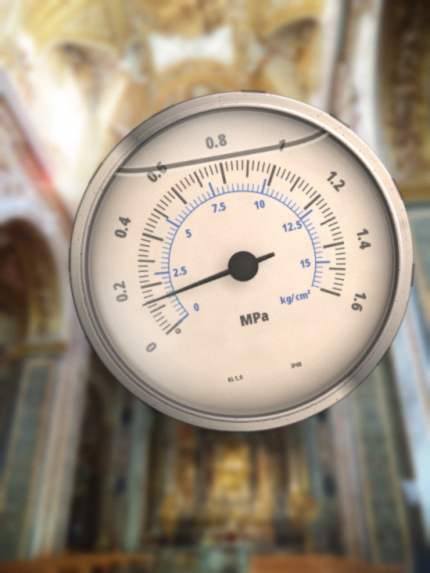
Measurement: 0.14,MPa
